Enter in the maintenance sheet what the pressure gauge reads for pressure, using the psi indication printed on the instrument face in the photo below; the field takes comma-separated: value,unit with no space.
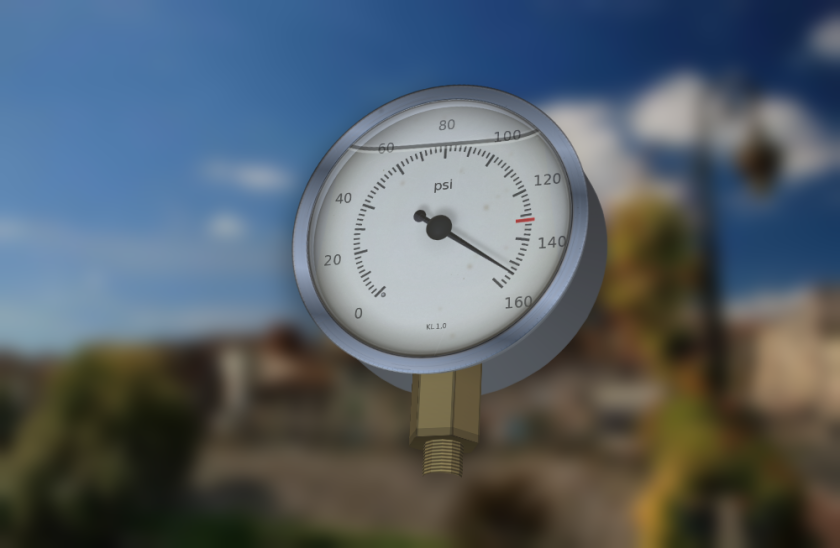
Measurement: 154,psi
